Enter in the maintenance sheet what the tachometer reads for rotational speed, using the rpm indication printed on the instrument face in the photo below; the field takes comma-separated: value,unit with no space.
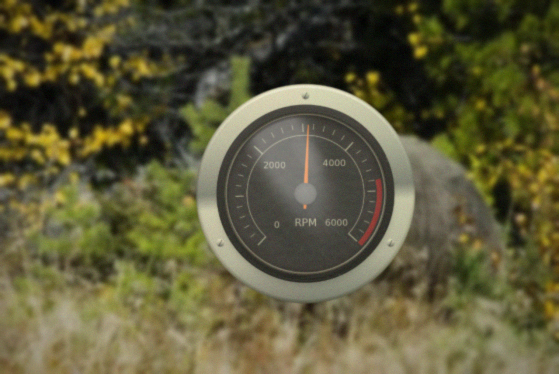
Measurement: 3100,rpm
